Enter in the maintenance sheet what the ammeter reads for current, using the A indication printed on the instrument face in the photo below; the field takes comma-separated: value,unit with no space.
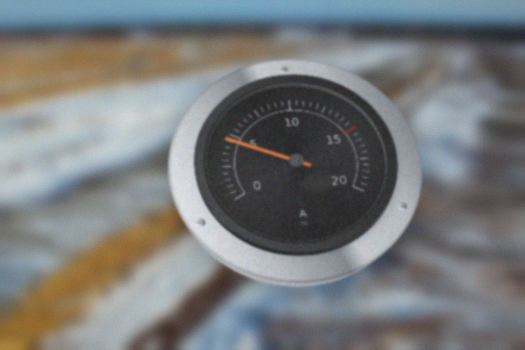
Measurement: 4.5,A
